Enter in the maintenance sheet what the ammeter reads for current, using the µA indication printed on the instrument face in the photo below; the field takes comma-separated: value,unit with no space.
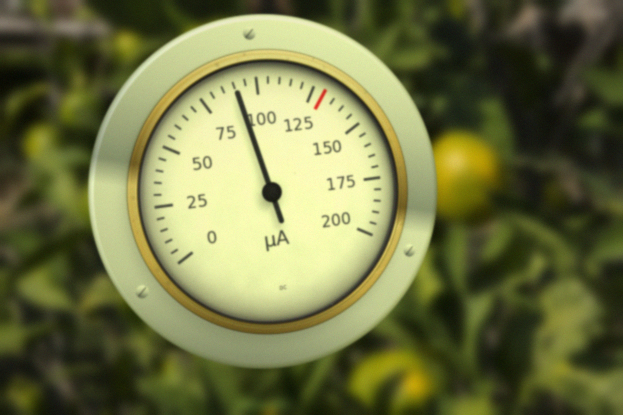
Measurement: 90,µA
